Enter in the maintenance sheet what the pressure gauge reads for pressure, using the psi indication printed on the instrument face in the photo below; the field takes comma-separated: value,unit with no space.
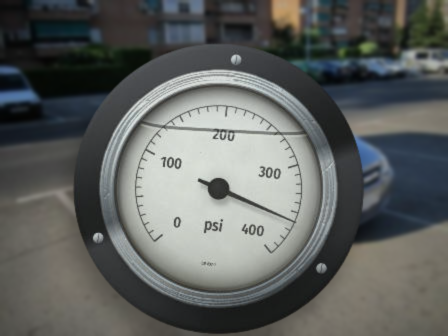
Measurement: 360,psi
